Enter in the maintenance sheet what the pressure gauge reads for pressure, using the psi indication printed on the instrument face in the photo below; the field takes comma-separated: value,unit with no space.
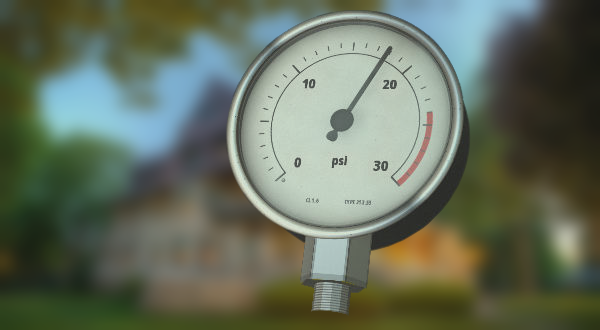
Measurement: 18,psi
